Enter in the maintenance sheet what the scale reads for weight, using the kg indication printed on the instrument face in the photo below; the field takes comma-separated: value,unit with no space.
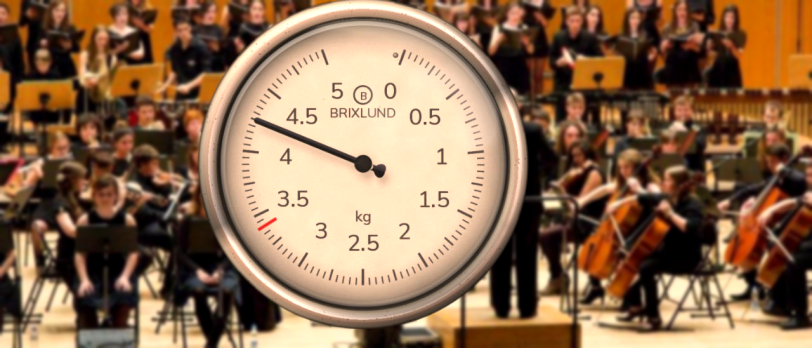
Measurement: 4.25,kg
